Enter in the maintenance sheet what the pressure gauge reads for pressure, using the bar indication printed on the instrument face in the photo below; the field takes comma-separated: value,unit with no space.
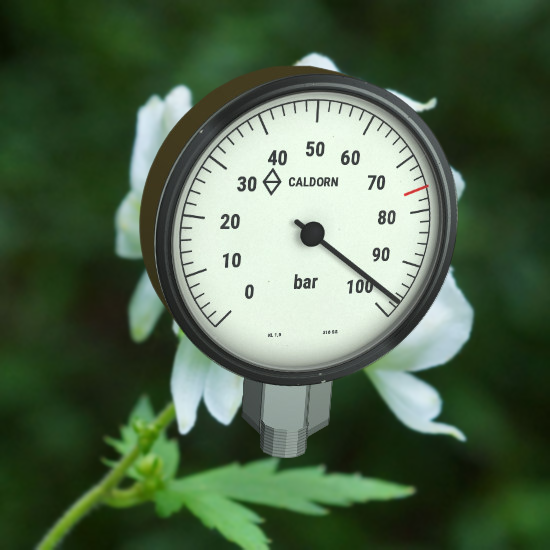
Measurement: 97,bar
